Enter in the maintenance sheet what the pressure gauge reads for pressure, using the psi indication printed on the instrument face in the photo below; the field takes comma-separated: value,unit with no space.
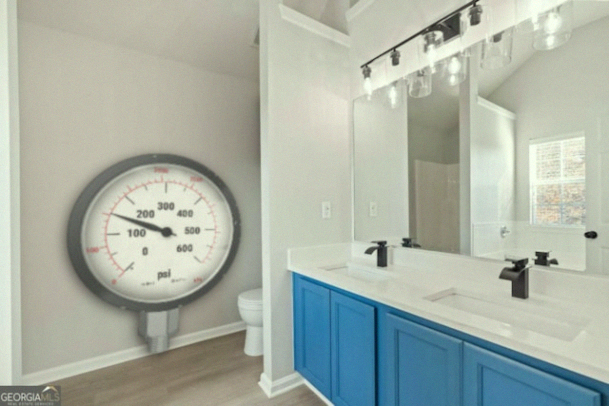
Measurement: 150,psi
